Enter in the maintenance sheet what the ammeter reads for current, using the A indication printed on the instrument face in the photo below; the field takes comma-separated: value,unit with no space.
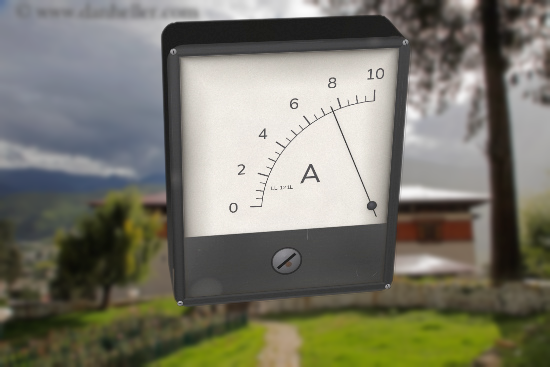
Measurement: 7.5,A
